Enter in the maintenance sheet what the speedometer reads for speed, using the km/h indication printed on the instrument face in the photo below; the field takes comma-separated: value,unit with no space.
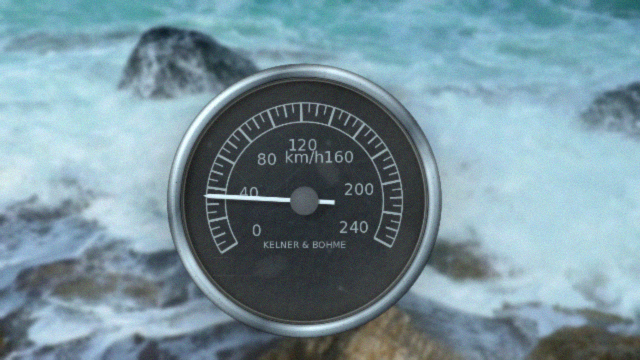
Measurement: 35,km/h
